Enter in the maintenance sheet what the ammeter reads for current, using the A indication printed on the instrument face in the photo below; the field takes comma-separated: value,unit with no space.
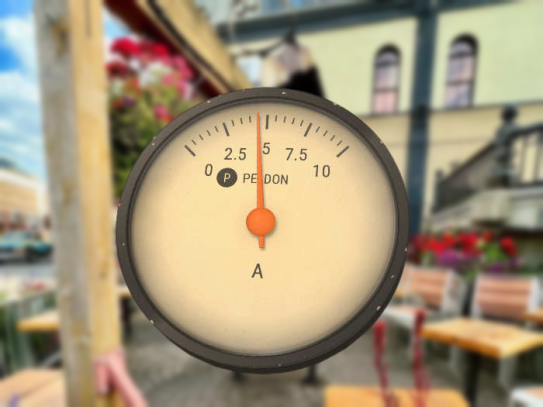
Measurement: 4.5,A
